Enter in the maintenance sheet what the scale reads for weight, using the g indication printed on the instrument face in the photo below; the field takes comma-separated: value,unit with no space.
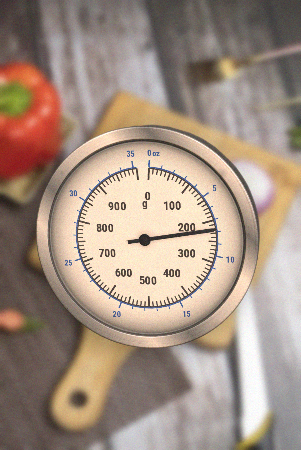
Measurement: 220,g
